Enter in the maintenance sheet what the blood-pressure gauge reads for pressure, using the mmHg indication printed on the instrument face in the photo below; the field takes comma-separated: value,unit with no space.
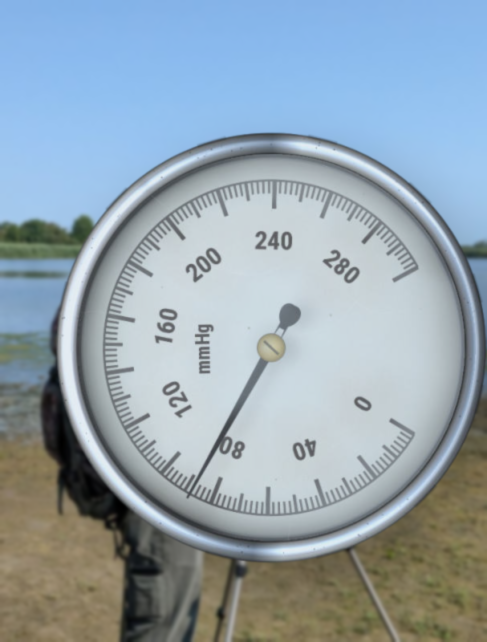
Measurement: 88,mmHg
